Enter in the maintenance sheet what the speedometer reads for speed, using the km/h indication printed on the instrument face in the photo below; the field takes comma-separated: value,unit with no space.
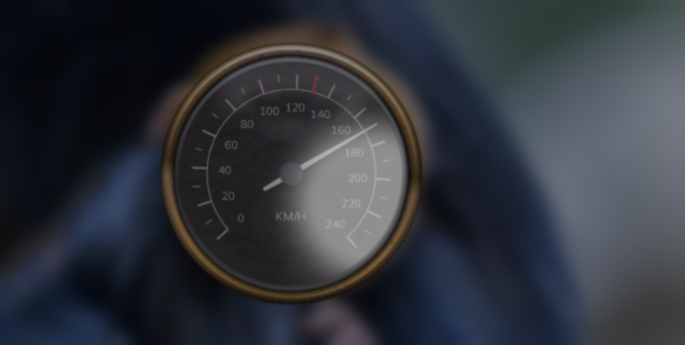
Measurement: 170,km/h
